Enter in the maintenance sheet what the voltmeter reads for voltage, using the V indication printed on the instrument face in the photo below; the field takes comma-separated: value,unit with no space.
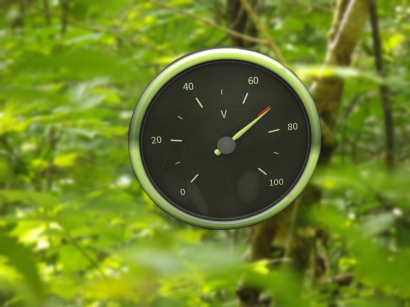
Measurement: 70,V
